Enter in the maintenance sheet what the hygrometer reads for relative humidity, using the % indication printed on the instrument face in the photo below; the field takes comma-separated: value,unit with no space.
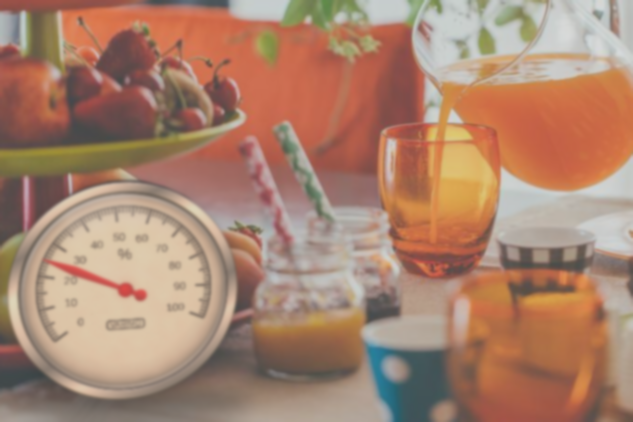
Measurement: 25,%
